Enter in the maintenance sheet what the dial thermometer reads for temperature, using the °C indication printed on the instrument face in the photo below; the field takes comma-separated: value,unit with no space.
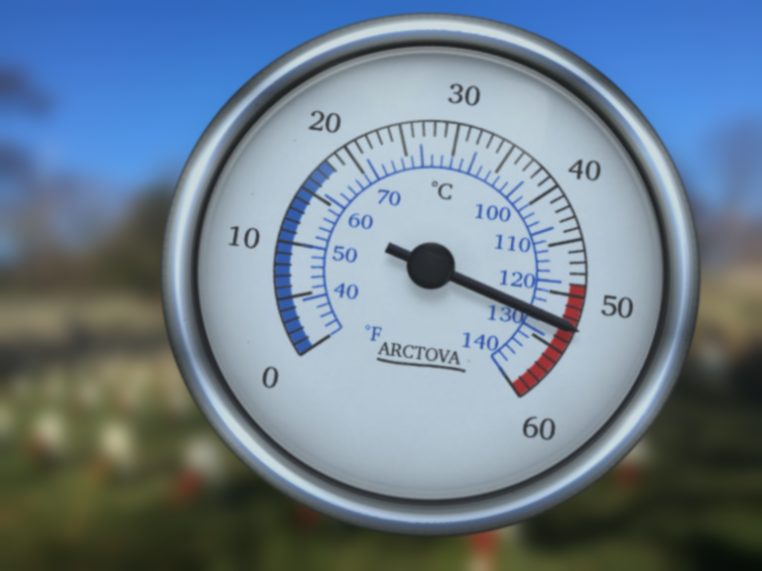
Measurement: 53,°C
